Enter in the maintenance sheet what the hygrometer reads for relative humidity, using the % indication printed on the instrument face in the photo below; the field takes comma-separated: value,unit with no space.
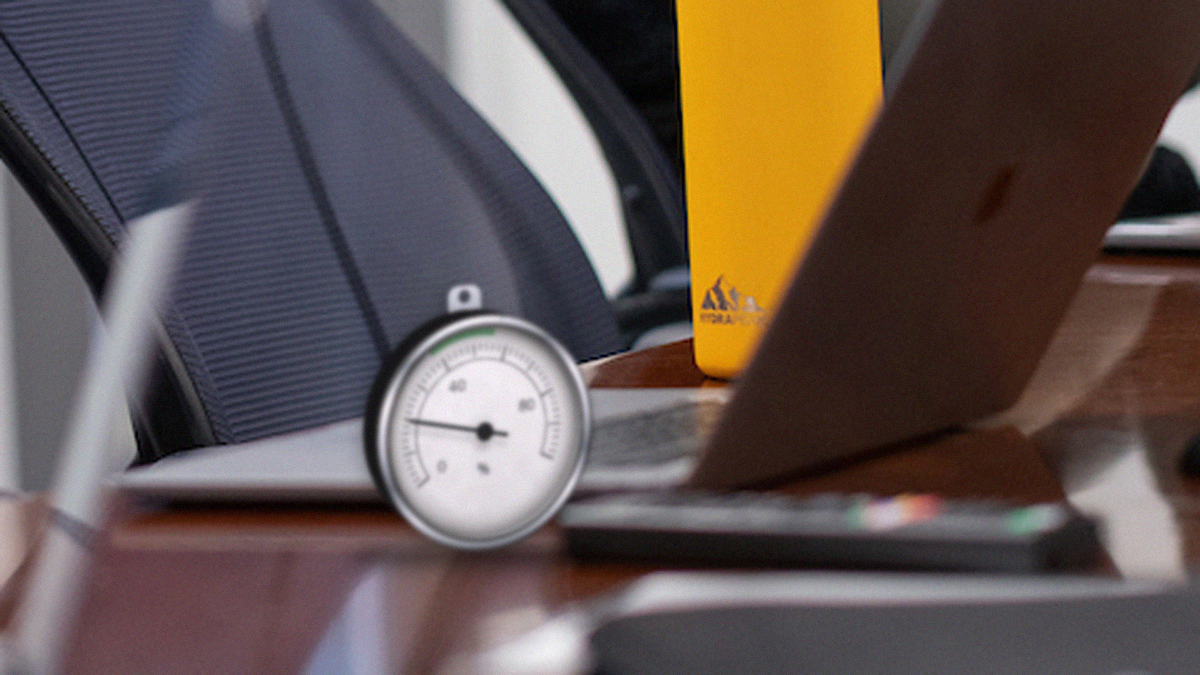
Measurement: 20,%
